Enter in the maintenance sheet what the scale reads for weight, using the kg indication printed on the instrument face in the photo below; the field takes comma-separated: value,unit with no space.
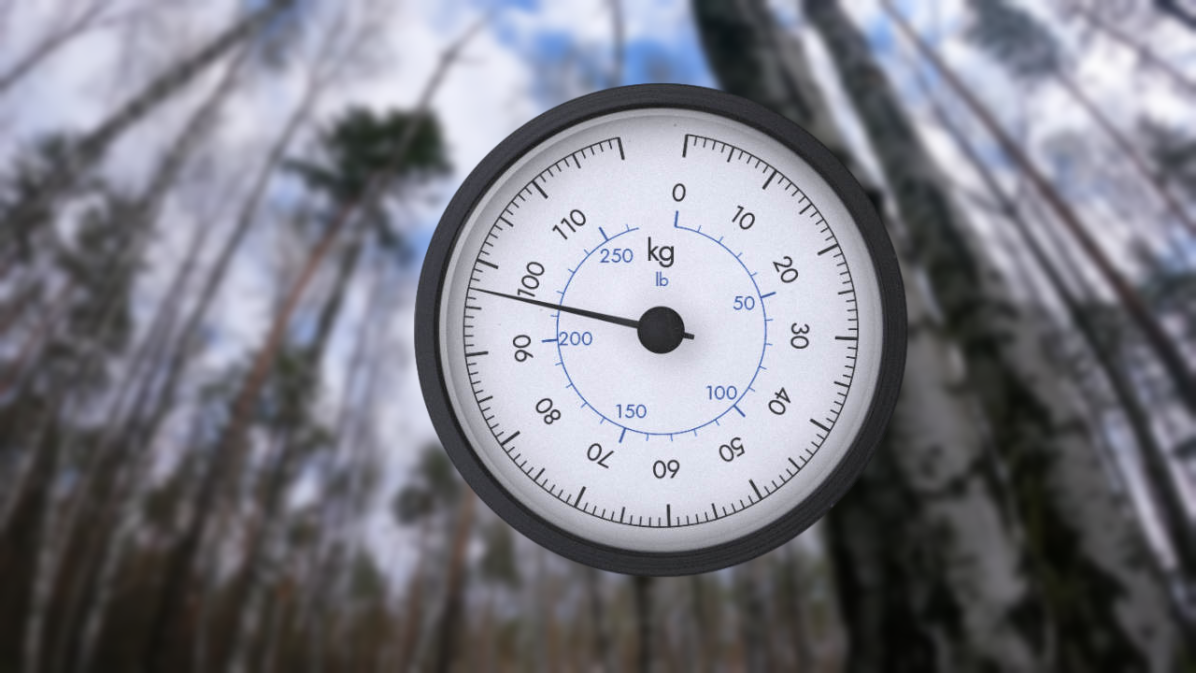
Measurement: 97,kg
